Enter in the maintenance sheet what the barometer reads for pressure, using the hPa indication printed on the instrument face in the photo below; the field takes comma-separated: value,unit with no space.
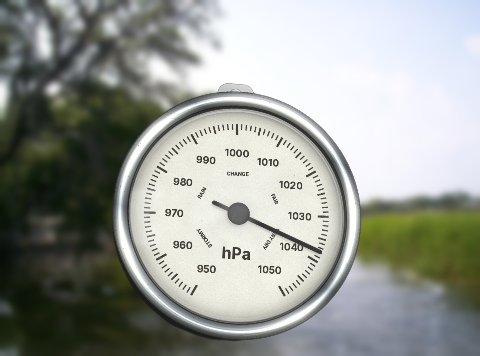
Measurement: 1038,hPa
